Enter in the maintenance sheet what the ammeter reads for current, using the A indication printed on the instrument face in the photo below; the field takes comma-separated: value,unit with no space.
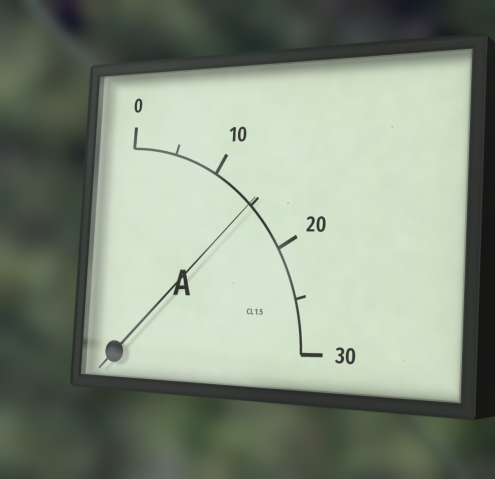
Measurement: 15,A
